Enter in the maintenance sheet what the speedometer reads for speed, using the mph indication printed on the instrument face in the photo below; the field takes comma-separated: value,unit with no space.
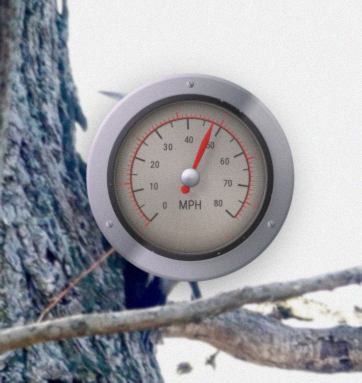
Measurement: 47.5,mph
